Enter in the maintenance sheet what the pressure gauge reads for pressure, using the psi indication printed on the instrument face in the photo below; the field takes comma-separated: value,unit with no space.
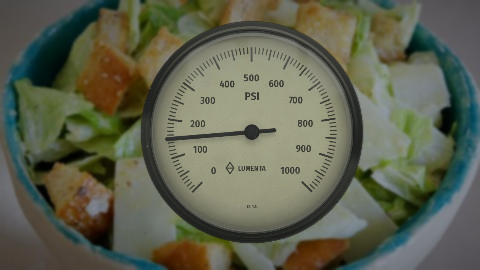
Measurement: 150,psi
